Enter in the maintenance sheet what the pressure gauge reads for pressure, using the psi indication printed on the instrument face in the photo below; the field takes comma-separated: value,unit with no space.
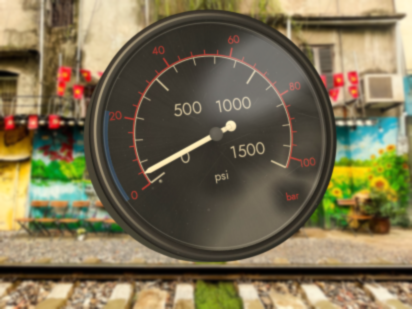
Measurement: 50,psi
